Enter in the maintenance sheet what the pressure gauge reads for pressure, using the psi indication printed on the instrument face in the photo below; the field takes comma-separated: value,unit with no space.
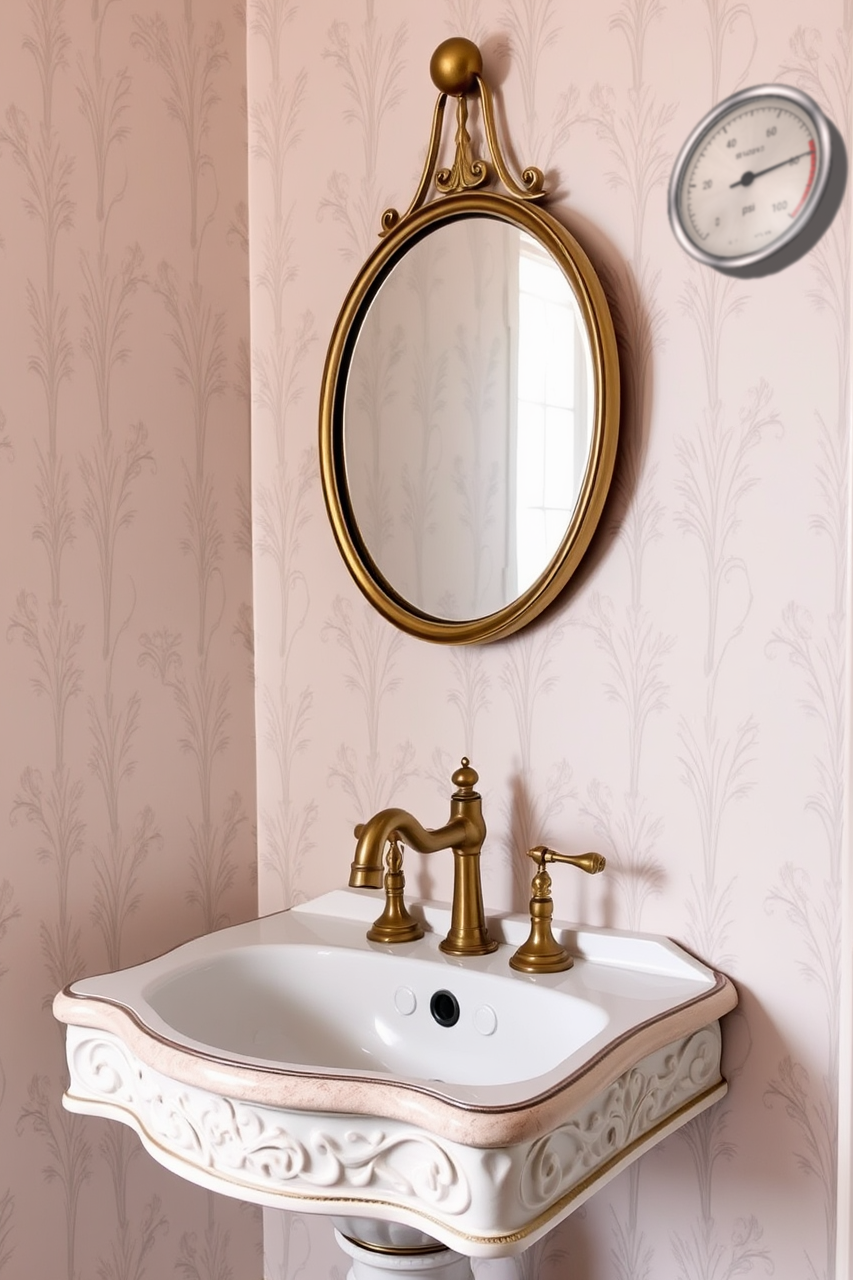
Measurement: 80,psi
